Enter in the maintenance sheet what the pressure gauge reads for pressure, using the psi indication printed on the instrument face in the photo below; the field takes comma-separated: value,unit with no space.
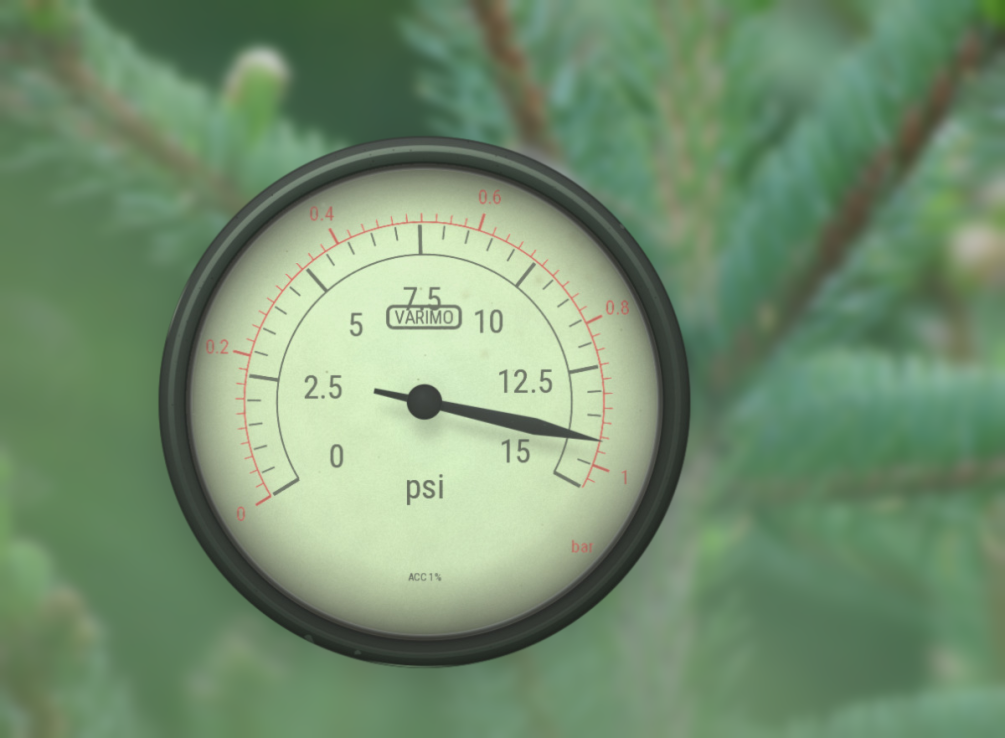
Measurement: 14,psi
